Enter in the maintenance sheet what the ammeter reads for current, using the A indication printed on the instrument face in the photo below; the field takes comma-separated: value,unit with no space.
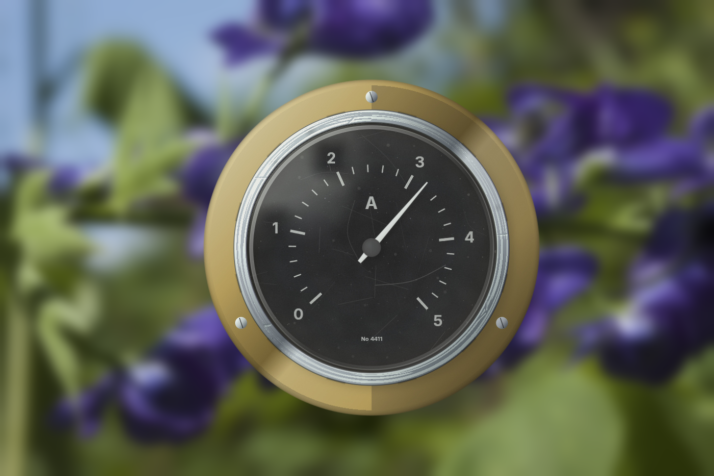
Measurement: 3.2,A
